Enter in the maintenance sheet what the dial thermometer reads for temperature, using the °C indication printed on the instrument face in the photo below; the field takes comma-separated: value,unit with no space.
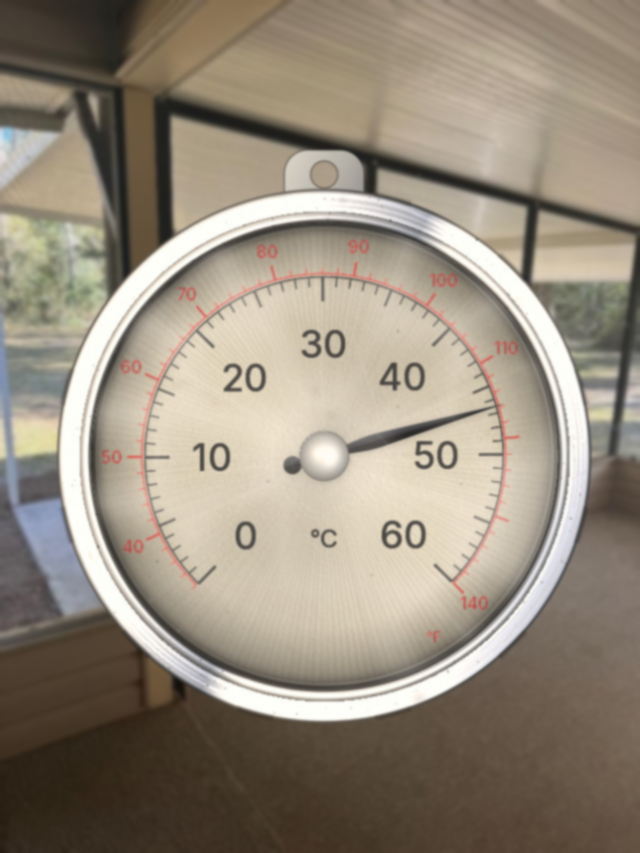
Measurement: 46.5,°C
